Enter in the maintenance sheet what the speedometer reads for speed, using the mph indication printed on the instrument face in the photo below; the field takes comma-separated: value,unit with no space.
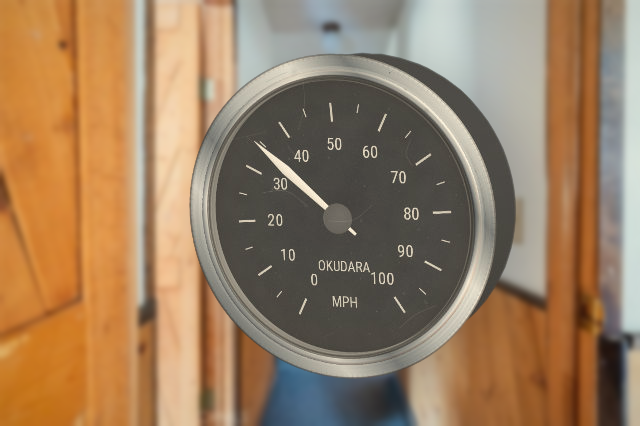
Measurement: 35,mph
